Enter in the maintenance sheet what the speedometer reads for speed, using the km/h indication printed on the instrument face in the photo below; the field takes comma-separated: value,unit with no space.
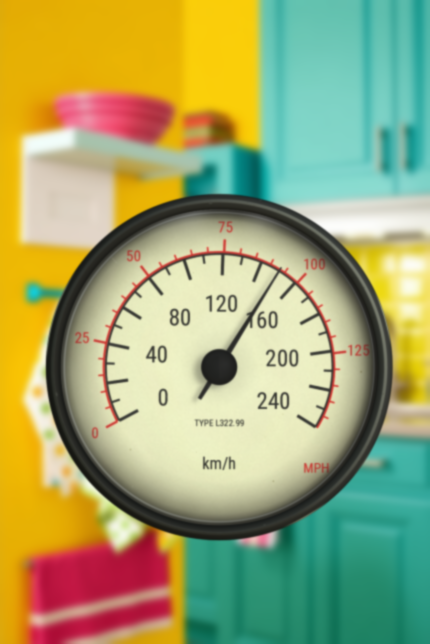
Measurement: 150,km/h
